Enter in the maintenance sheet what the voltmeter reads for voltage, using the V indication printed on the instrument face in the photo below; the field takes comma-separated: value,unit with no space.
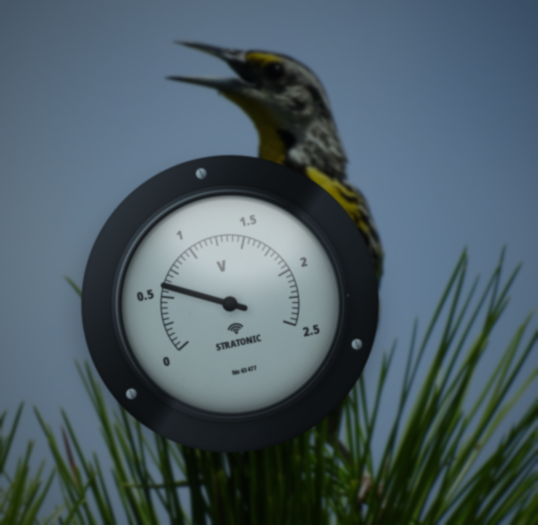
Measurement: 0.6,V
